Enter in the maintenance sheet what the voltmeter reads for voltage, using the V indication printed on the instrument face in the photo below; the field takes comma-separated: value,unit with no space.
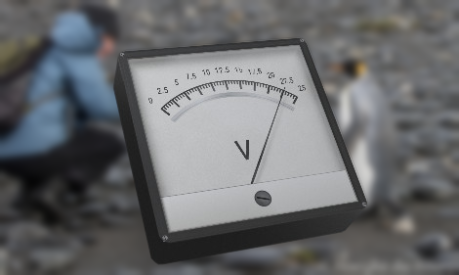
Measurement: 22.5,V
